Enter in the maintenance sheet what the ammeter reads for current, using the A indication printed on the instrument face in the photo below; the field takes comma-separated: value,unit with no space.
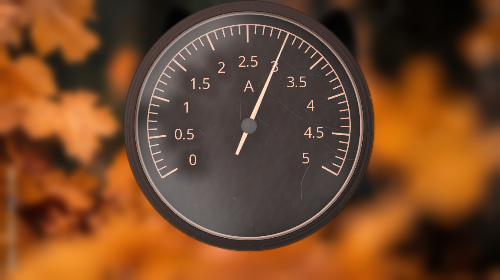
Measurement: 3,A
